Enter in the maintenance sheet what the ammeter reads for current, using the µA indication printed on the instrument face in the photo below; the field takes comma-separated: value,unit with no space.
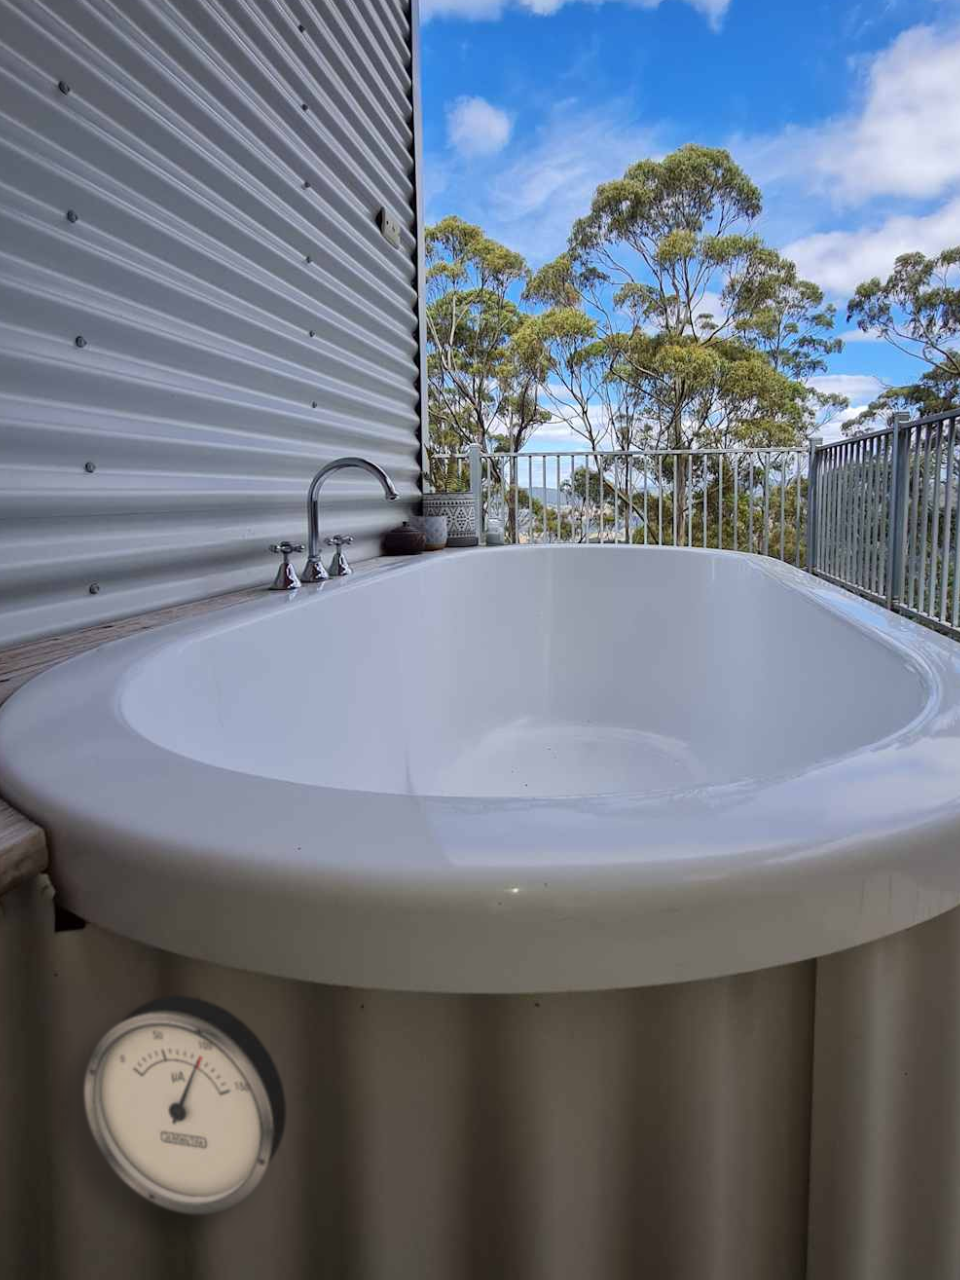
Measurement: 100,µA
